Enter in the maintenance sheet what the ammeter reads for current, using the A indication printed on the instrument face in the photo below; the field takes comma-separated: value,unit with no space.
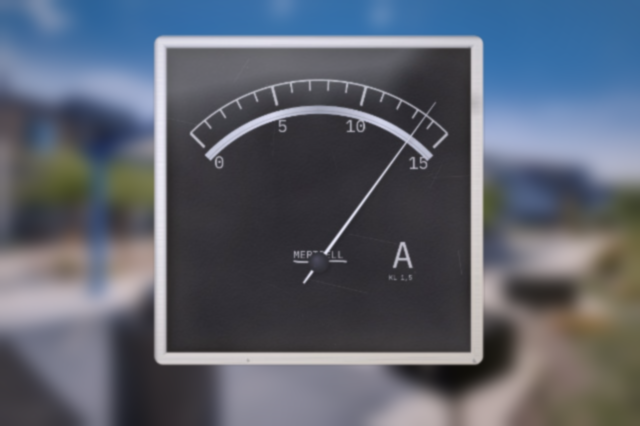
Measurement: 13.5,A
